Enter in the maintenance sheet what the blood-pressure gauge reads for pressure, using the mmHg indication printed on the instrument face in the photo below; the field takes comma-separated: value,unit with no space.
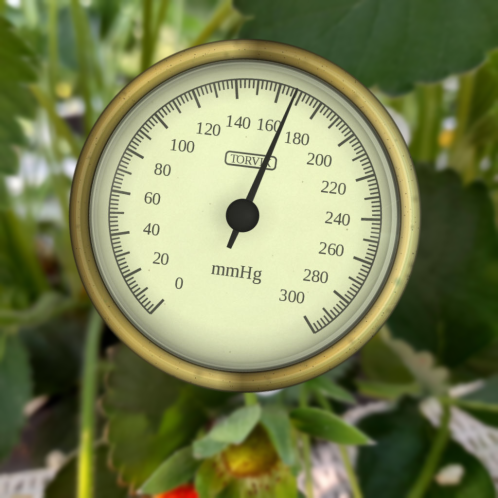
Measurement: 168,mmHg
